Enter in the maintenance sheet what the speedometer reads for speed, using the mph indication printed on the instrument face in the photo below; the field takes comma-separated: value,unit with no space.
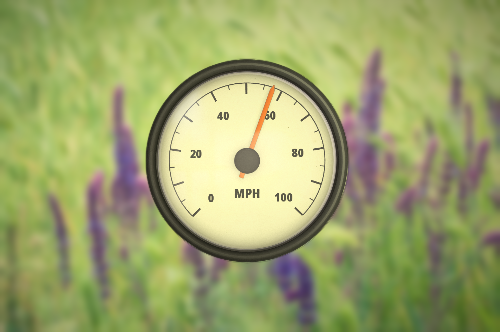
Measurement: 57.5,mph
